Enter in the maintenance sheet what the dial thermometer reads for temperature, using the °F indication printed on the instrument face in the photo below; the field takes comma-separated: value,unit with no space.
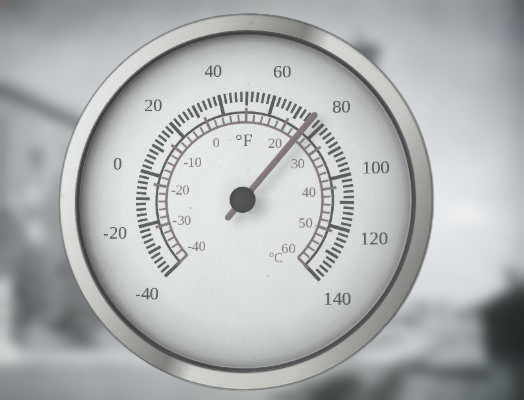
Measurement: 76,°F
